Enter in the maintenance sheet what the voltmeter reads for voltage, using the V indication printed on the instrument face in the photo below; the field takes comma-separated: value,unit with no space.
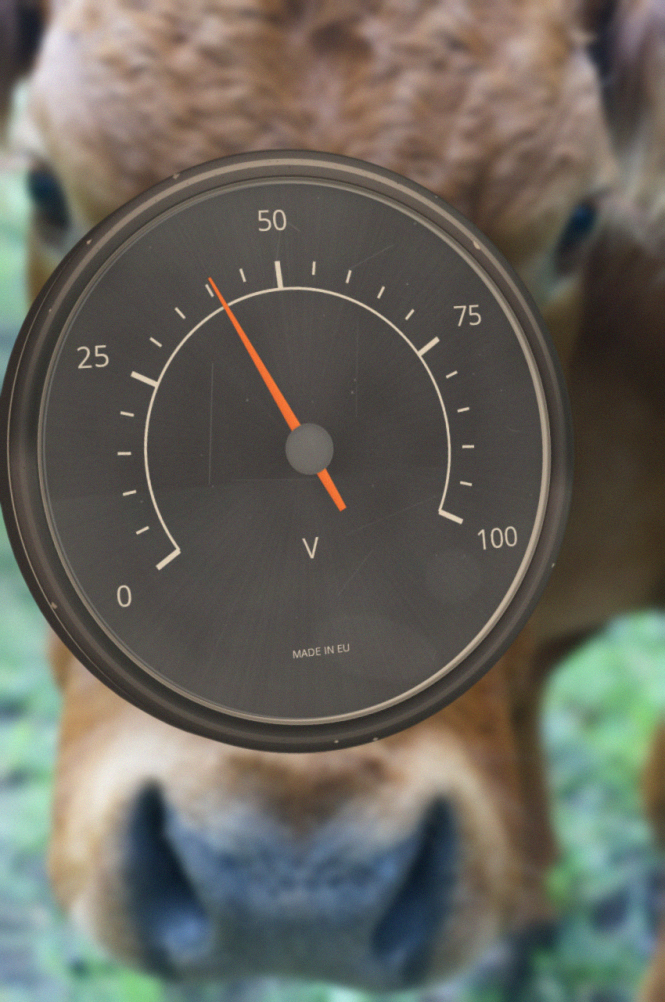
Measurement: 40,V
